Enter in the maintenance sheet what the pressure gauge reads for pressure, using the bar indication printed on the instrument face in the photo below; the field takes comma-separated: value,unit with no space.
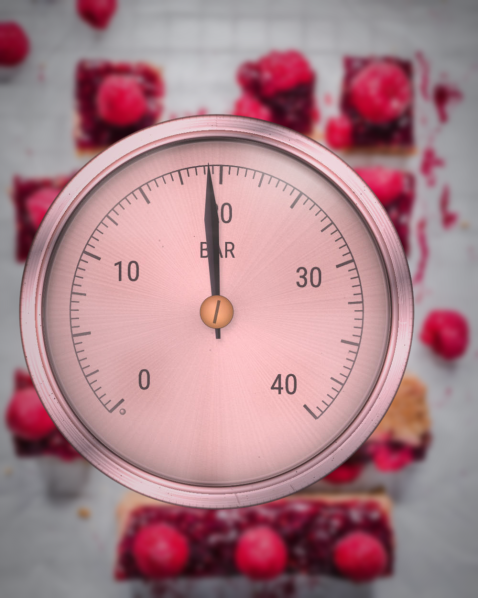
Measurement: 19.25,bar
